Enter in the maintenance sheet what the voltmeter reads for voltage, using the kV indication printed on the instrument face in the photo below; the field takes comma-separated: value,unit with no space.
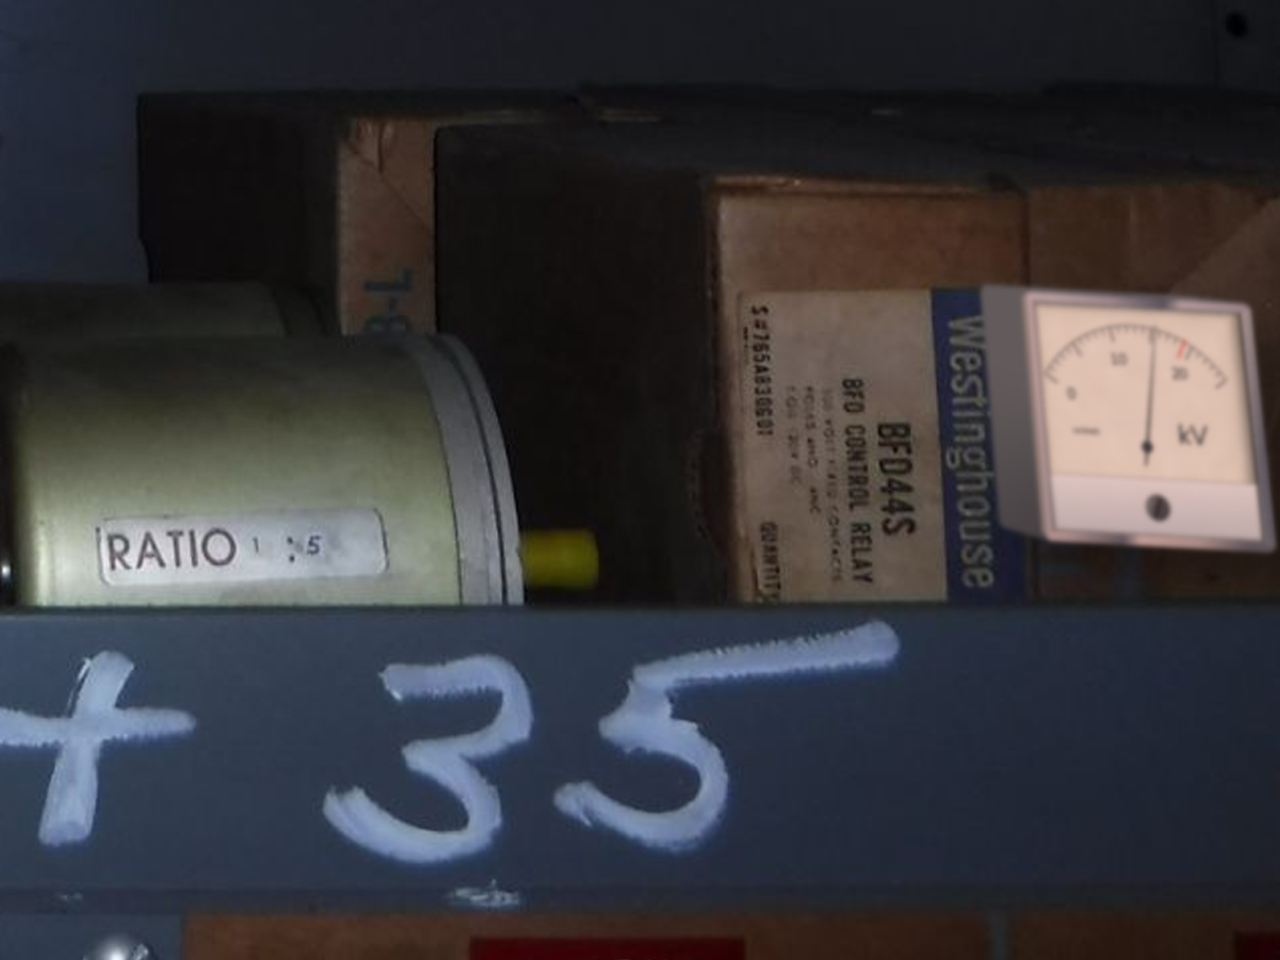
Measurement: 15,kV
